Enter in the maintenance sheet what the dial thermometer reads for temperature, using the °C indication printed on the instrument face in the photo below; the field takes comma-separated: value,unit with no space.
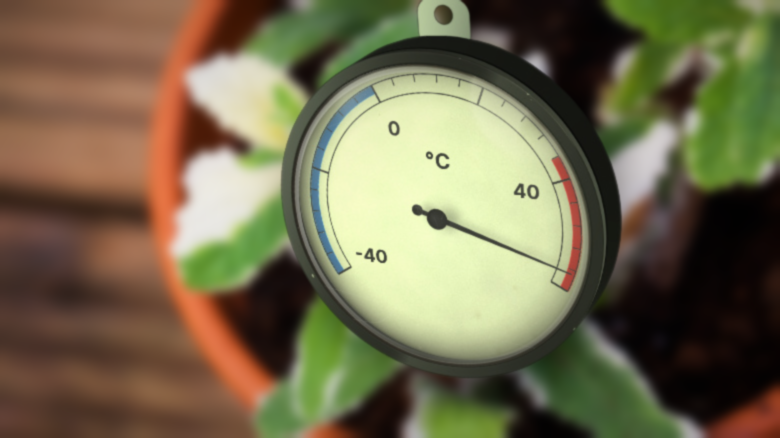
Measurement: 56,°C
